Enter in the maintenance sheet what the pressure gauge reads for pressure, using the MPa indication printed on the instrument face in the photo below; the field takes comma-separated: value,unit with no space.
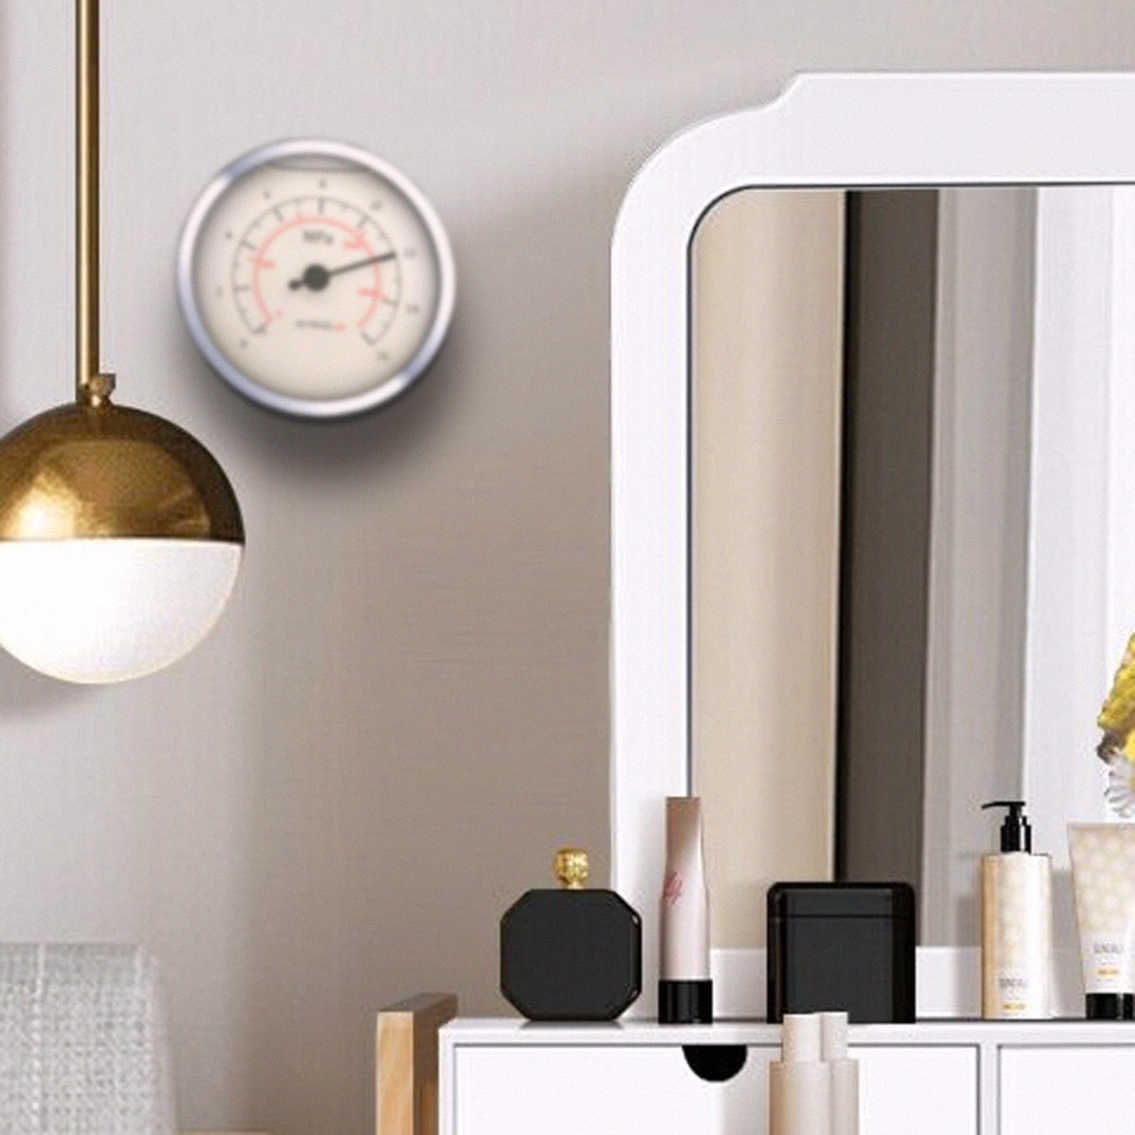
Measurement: 12,MPa
